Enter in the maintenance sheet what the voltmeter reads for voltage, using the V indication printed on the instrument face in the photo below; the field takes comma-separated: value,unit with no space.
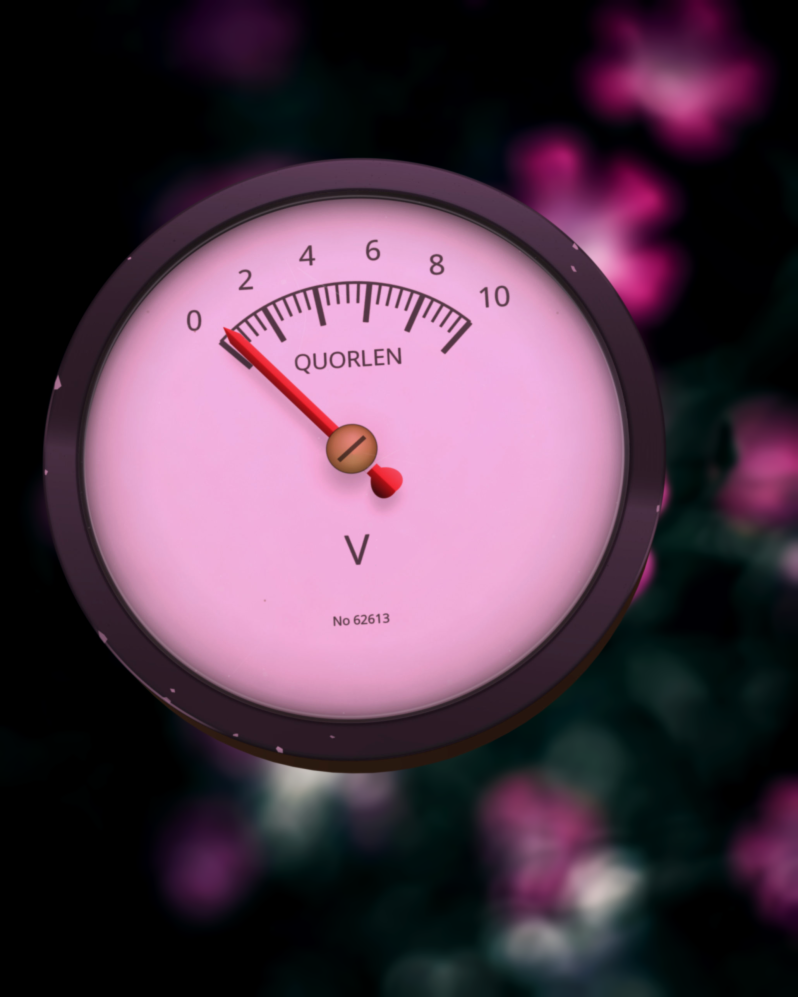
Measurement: 0.4,V
